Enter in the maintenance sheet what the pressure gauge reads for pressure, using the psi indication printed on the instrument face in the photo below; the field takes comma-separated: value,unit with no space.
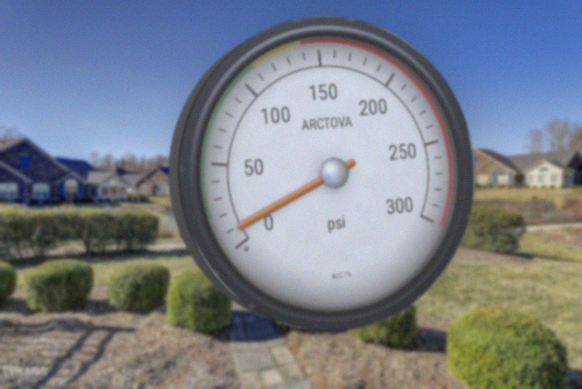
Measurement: 10,psi
